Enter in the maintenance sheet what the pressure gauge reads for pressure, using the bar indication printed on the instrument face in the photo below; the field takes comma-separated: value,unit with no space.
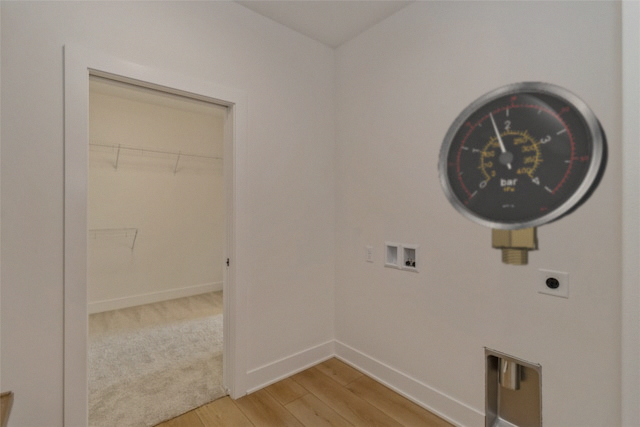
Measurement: 1.75,bar
